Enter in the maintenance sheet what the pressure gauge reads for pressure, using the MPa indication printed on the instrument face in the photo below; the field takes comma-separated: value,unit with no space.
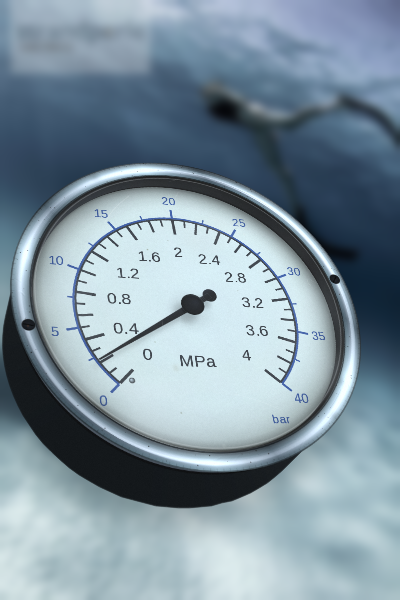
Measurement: 0.2,MPa
